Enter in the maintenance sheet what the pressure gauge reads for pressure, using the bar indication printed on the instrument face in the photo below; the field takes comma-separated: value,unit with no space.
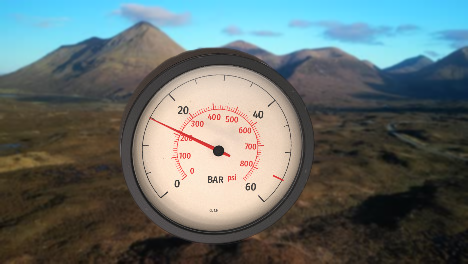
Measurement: 15,bar
